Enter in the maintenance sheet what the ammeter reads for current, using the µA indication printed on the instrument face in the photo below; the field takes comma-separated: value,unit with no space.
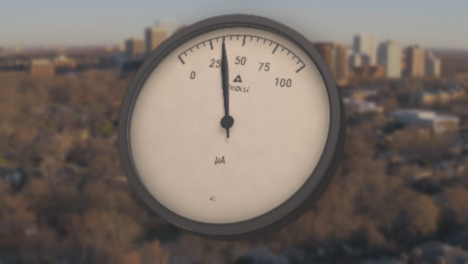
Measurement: 35,µA
